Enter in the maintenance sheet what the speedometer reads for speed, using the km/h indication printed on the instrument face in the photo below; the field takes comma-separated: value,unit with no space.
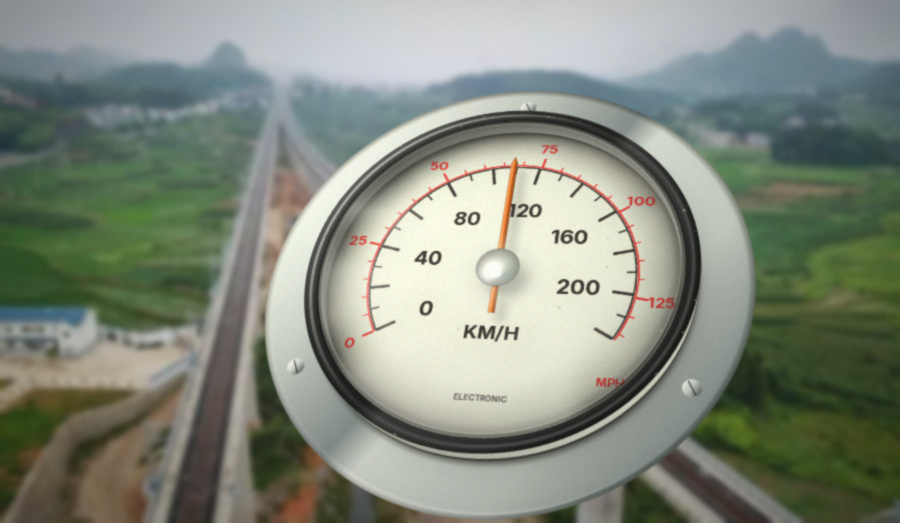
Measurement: 110,km/h
